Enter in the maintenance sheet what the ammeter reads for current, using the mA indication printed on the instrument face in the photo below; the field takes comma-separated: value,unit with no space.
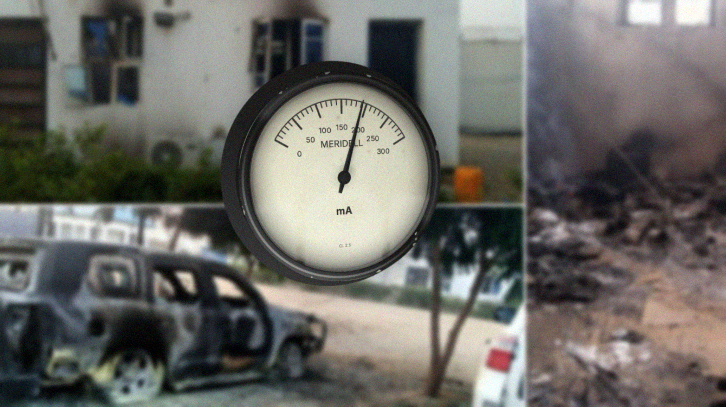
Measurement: 190,mA
